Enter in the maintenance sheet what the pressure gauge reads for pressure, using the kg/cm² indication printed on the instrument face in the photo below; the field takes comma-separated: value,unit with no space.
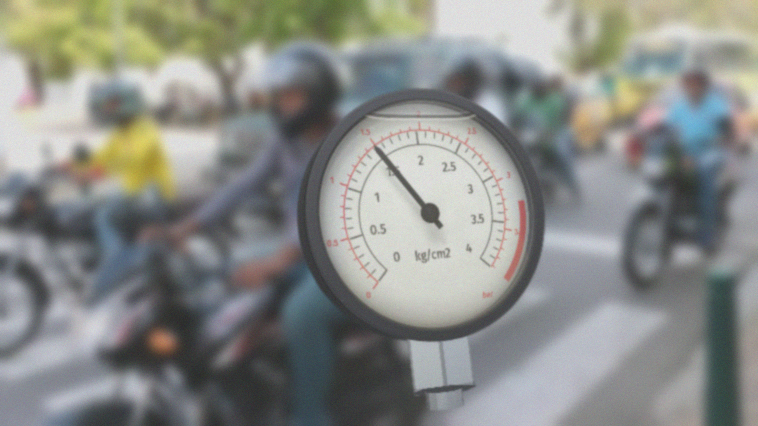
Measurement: 1.5,kg/cm²
